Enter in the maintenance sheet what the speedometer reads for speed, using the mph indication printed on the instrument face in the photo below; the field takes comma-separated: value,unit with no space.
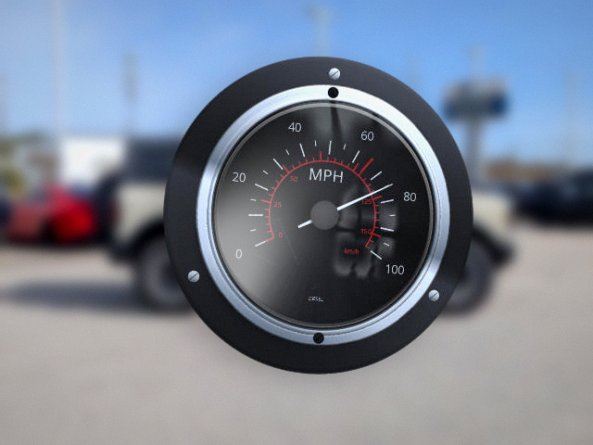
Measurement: 75,mph
